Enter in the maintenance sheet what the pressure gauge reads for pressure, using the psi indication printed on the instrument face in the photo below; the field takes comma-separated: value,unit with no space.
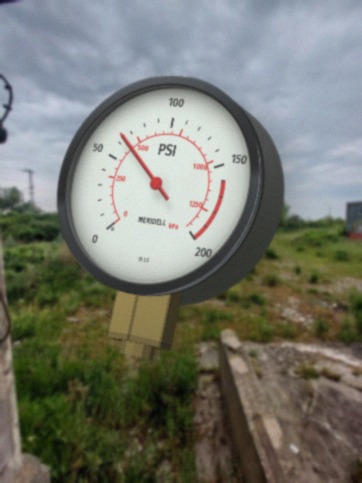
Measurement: 65,psi
